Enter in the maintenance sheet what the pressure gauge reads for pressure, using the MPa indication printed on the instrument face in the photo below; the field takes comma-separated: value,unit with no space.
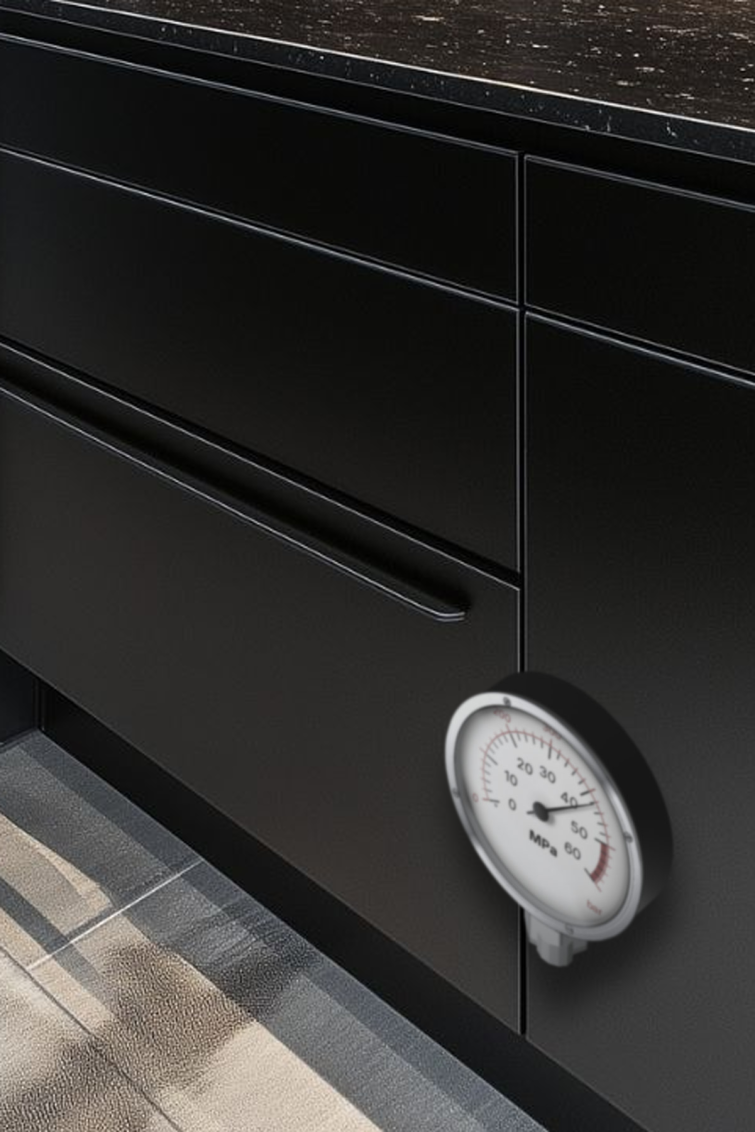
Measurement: 42,MPa
